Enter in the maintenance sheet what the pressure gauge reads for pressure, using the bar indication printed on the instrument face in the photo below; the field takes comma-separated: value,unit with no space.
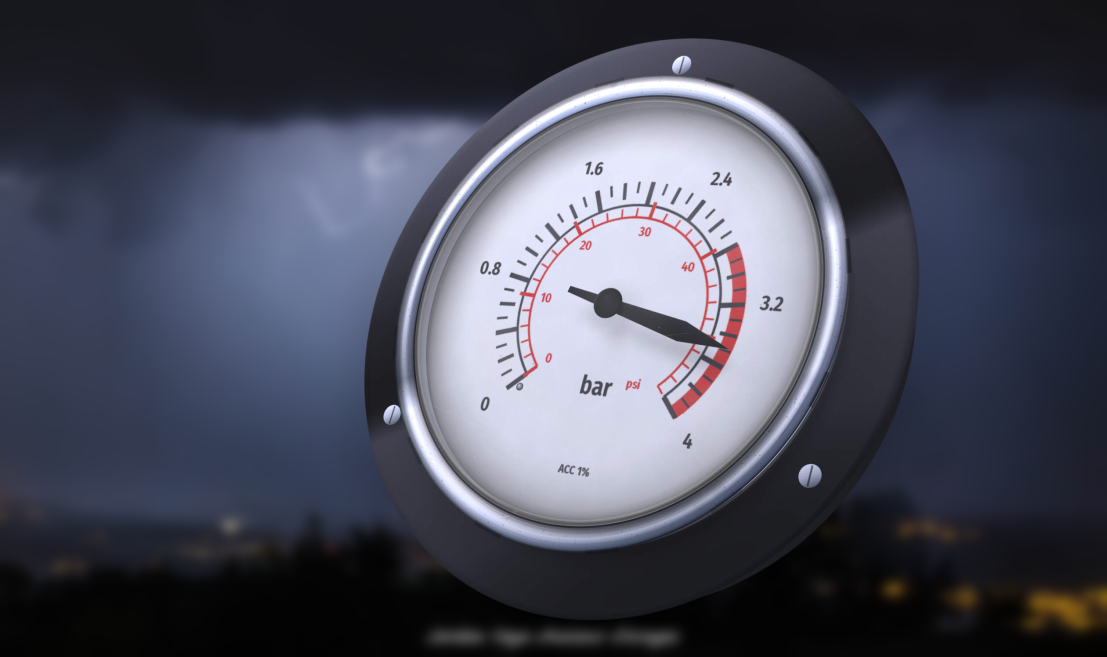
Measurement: 3.5,bar
